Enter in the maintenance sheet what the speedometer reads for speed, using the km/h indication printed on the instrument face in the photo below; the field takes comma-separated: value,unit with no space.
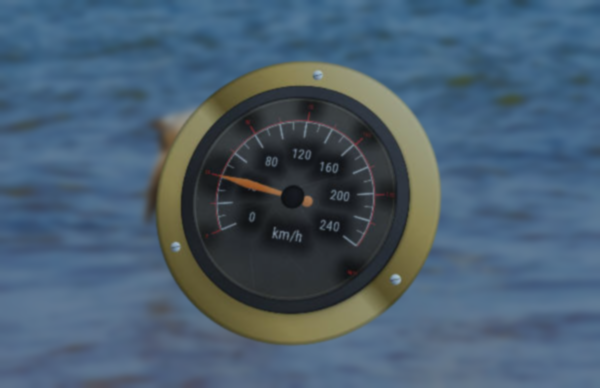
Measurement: 40,km/h
